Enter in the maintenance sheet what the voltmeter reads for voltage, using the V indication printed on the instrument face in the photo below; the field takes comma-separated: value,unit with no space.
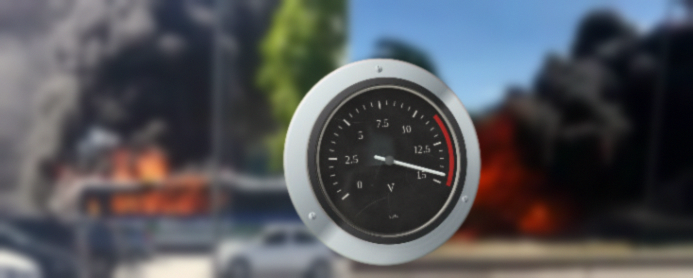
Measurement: 14.5,V
